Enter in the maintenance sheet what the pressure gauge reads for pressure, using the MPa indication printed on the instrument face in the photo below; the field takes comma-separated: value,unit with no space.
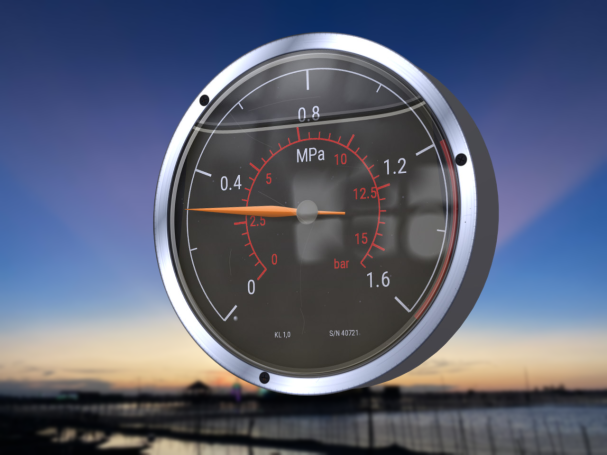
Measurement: 0.3,MPa
